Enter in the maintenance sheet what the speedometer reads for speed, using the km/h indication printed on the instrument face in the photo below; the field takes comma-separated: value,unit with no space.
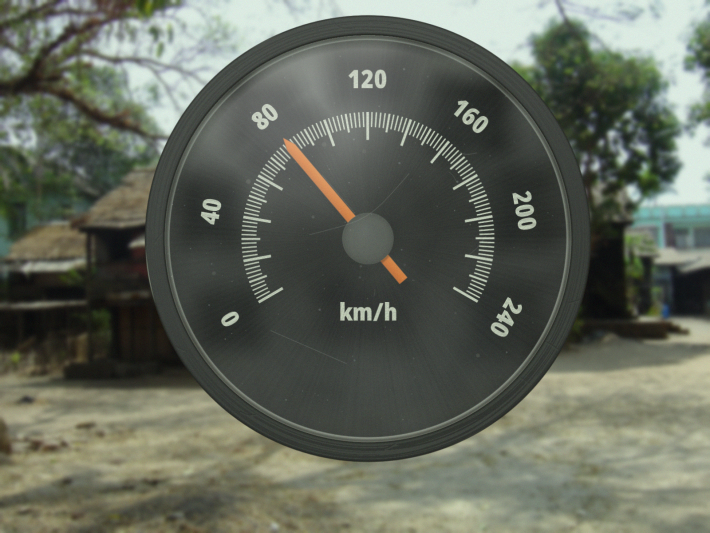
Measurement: 80,km/h
